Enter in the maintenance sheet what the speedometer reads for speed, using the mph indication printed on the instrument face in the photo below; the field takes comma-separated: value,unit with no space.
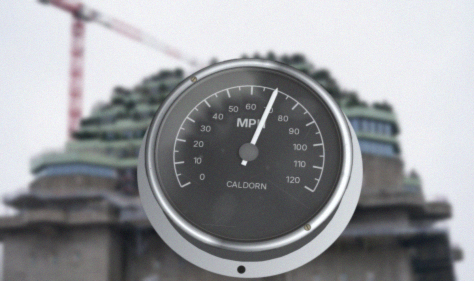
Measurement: 70,mph
